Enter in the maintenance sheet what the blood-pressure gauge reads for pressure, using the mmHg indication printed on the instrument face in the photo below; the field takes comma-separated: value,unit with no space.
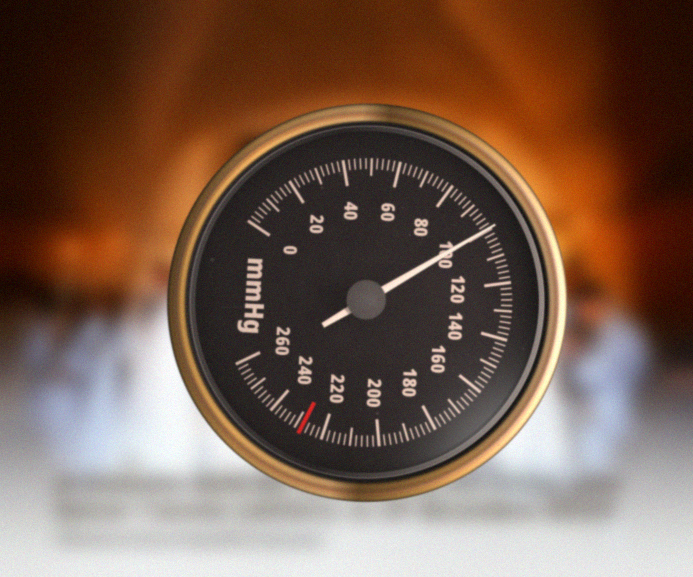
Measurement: 100,mmHg
